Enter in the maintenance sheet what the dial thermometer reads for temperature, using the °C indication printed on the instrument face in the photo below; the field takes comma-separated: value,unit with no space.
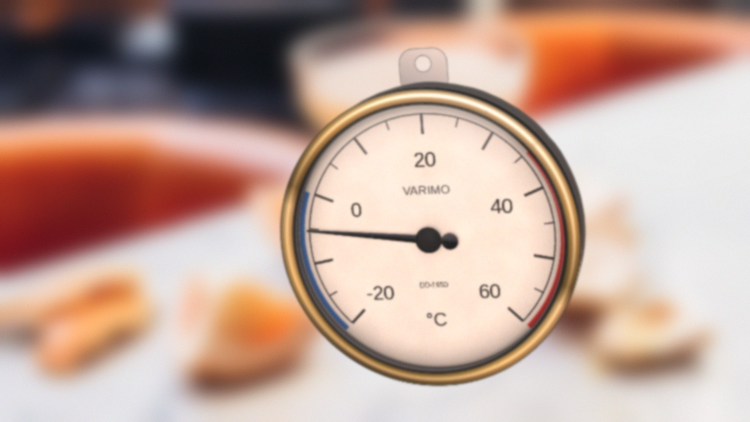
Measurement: -5,°C
